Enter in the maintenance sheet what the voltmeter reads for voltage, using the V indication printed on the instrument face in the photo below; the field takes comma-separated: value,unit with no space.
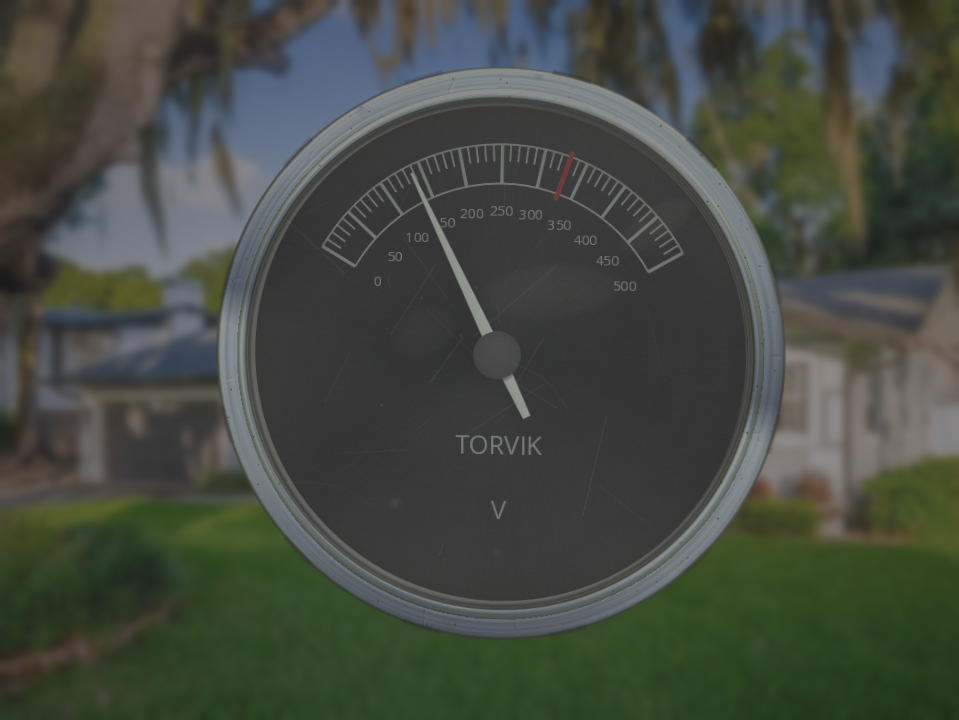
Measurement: 140,V
